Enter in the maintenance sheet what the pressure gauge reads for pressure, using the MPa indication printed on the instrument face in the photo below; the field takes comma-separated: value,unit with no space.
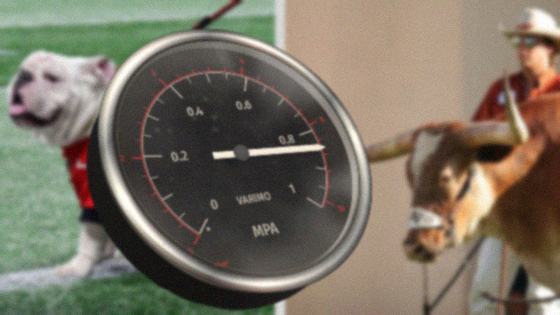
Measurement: 0.85,MPa
